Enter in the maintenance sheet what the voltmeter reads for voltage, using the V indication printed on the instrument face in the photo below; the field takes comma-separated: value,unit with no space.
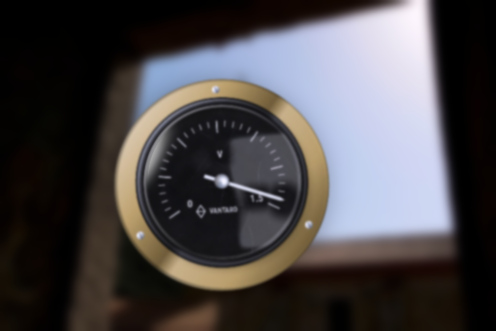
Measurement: 1.45,V
